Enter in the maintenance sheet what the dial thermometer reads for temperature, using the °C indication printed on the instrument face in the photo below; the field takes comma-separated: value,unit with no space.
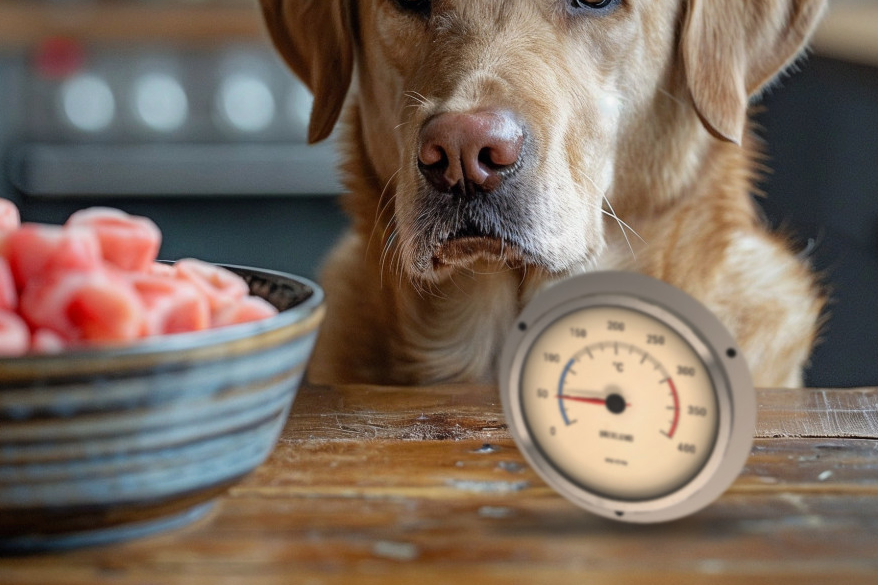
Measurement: 50,°C
